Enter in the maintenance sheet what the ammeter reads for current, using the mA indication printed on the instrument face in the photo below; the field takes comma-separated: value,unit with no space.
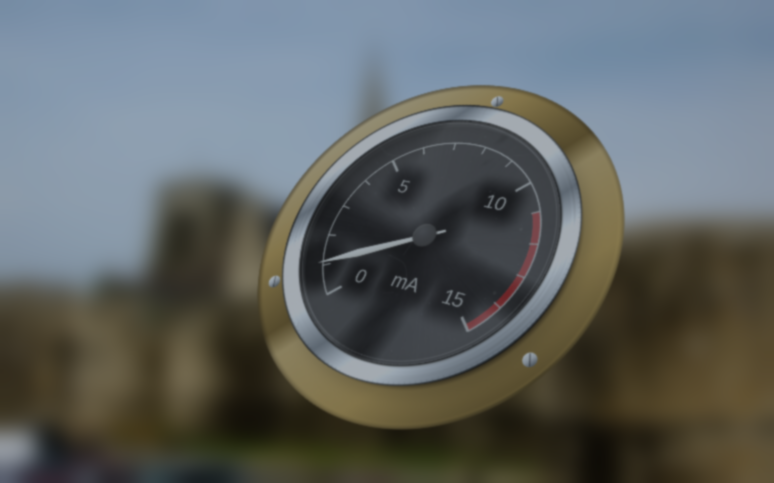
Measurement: 1,mA
